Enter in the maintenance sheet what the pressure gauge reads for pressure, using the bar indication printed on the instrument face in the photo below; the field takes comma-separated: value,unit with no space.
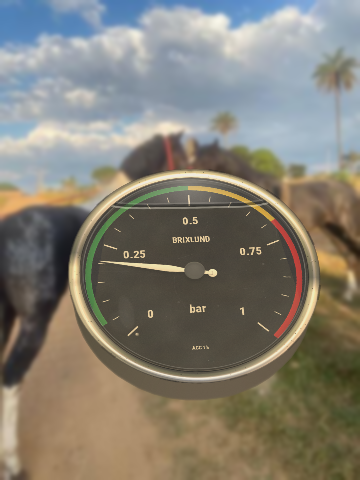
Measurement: 0.2,bar
